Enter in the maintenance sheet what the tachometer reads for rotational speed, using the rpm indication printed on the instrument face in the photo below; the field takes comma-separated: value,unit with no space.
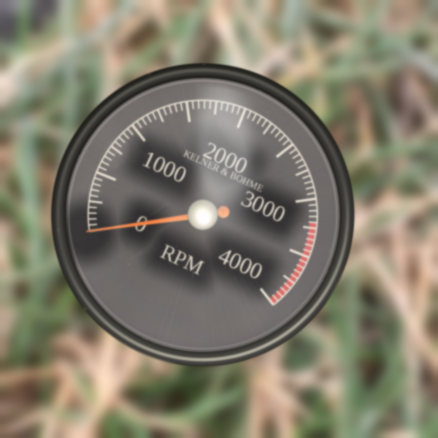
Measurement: 0,rpm
